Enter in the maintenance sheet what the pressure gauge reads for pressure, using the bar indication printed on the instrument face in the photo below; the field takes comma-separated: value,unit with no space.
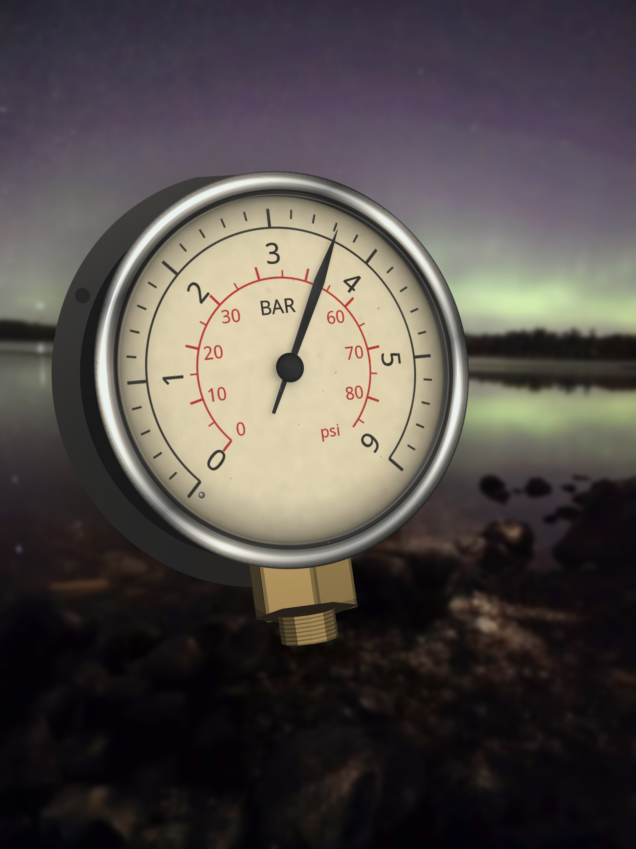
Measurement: 3.6,bar
